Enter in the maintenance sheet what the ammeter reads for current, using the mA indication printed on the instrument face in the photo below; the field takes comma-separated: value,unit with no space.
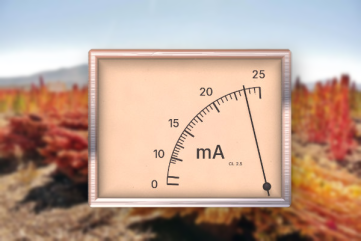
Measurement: 23.5,mA
